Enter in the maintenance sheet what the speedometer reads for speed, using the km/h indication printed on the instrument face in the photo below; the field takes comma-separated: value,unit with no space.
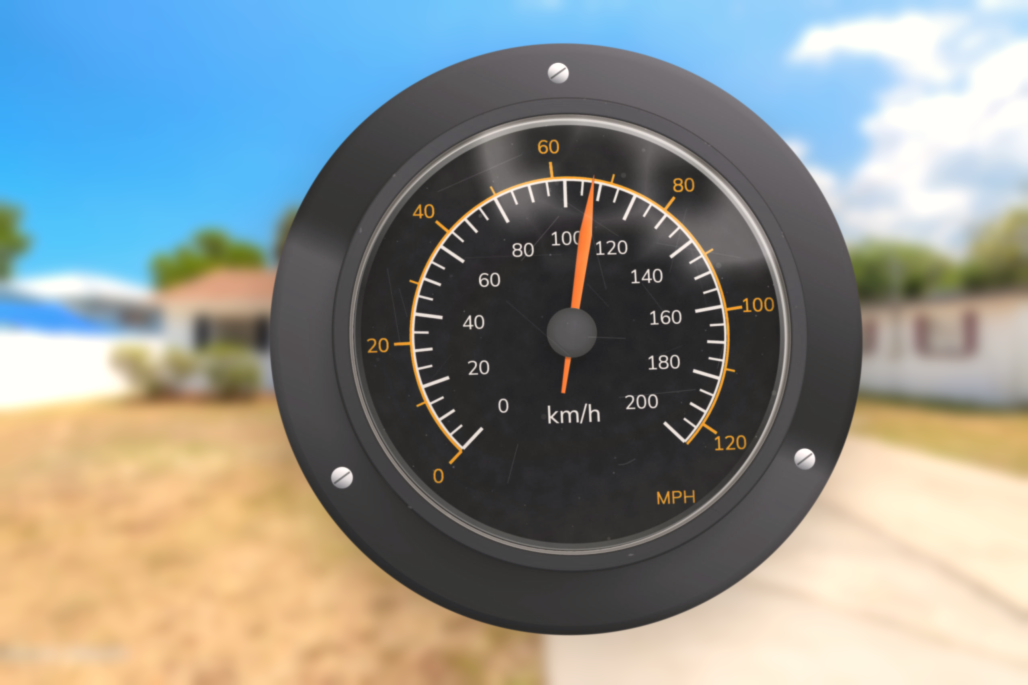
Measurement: 107.5,km/h
